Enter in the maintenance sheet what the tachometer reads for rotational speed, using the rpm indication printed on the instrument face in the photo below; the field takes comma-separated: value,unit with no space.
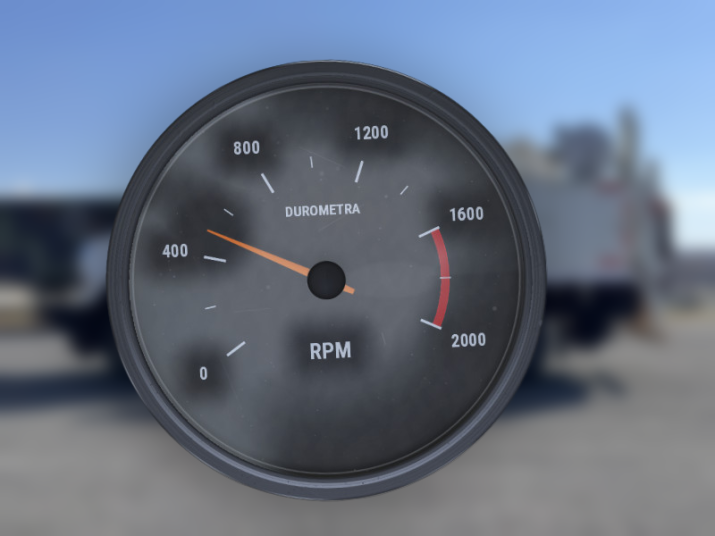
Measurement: 500,rpm
